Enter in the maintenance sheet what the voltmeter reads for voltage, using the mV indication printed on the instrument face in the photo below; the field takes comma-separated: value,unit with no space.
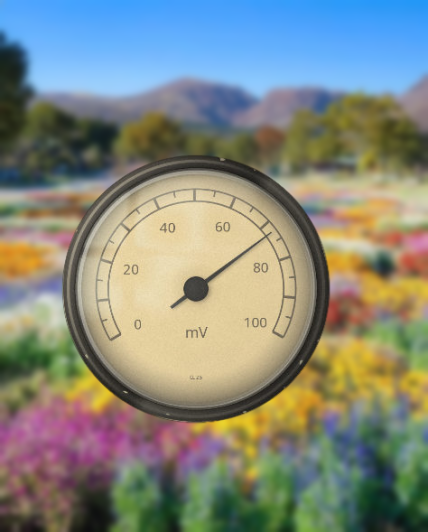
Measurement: 72.5,mV
